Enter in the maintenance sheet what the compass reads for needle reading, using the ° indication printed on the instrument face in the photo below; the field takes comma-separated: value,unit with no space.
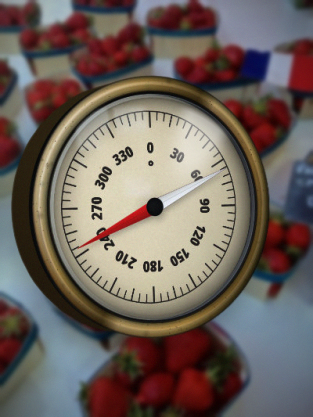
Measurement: 245,°
